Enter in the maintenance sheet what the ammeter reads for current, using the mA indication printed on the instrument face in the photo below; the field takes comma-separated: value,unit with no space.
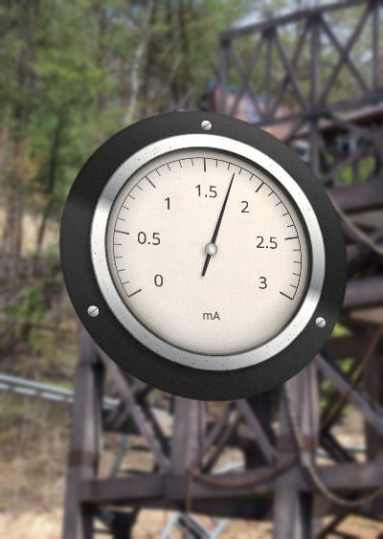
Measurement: 1.75,mA
